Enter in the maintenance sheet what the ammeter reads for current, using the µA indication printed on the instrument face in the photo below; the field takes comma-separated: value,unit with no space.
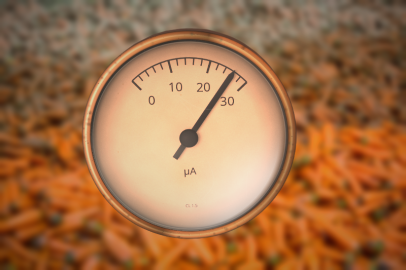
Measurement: 26,µA
